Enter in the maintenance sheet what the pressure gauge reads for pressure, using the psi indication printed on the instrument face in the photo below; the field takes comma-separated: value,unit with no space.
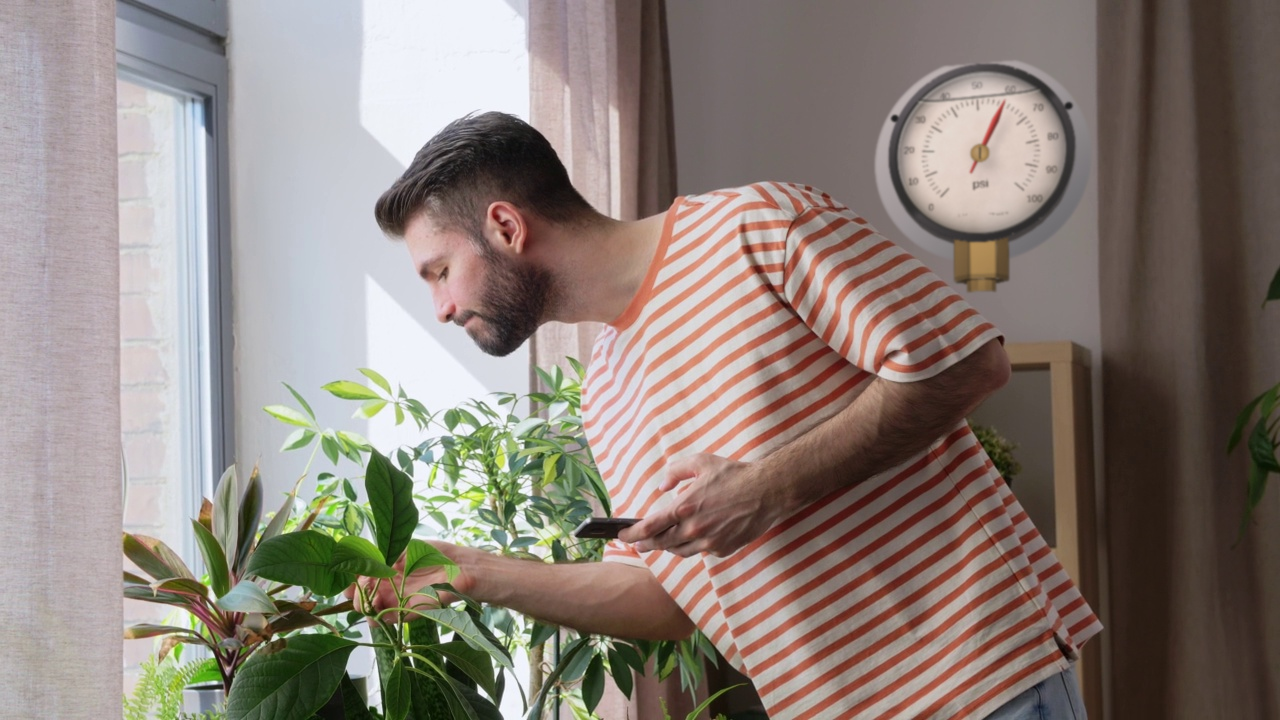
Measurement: 60,psi
